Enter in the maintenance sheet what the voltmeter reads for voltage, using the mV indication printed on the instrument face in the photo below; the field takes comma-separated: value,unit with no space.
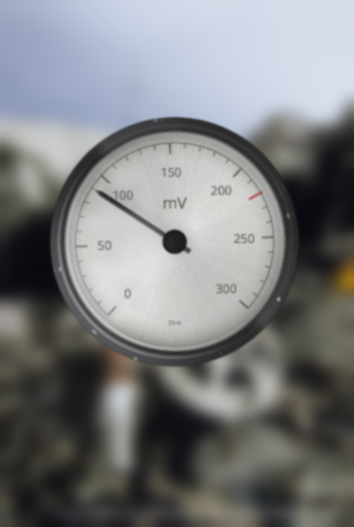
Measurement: 90,mV
